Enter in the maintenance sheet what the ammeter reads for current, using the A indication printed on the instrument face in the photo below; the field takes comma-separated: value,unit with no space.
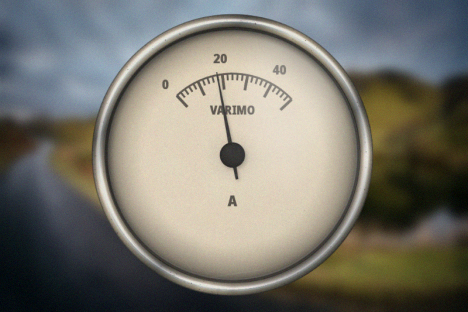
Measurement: 18,A
